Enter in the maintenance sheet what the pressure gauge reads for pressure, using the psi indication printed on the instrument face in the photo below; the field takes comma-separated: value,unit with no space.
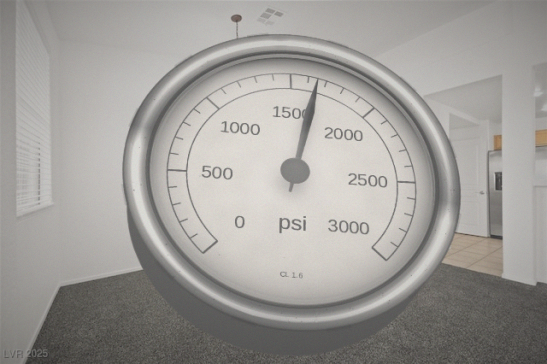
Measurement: 1650,psi
